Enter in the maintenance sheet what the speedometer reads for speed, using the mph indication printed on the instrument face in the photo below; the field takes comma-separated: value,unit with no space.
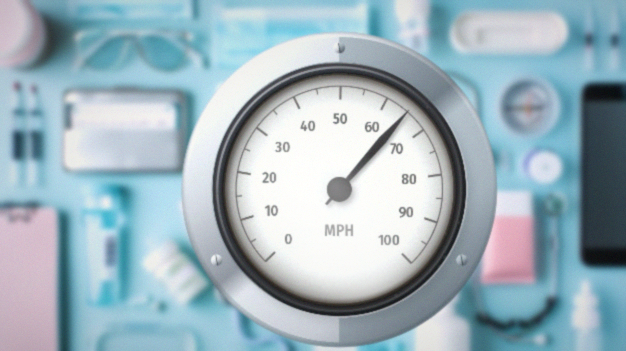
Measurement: 65,mph
